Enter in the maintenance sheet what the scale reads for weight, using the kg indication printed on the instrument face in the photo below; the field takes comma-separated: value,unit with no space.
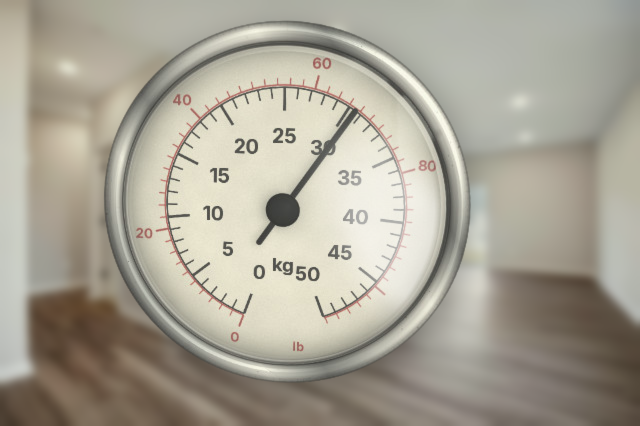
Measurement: 30.5,kg
